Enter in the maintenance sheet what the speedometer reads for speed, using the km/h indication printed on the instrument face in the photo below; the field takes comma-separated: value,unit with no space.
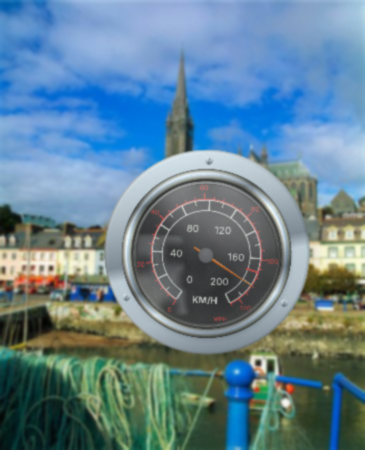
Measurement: 180,km/h
